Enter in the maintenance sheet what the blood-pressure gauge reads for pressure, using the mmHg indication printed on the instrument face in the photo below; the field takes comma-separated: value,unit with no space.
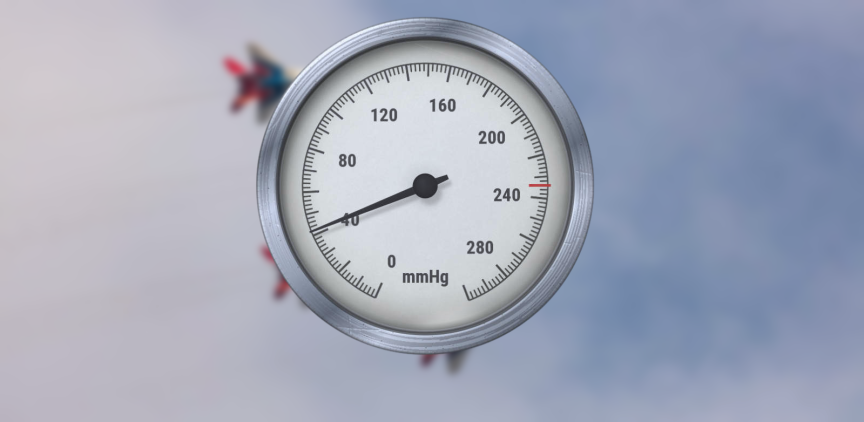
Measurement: 42,mmHg
